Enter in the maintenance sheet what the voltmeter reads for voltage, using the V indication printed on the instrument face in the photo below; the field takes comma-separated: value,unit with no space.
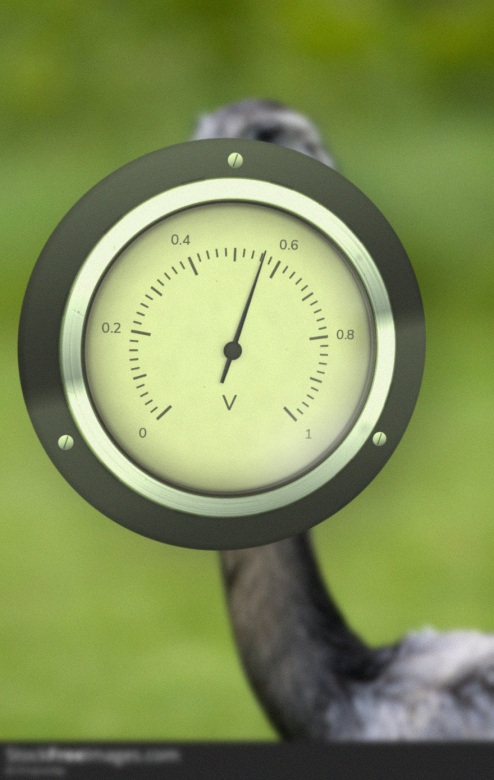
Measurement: 0.56,V
